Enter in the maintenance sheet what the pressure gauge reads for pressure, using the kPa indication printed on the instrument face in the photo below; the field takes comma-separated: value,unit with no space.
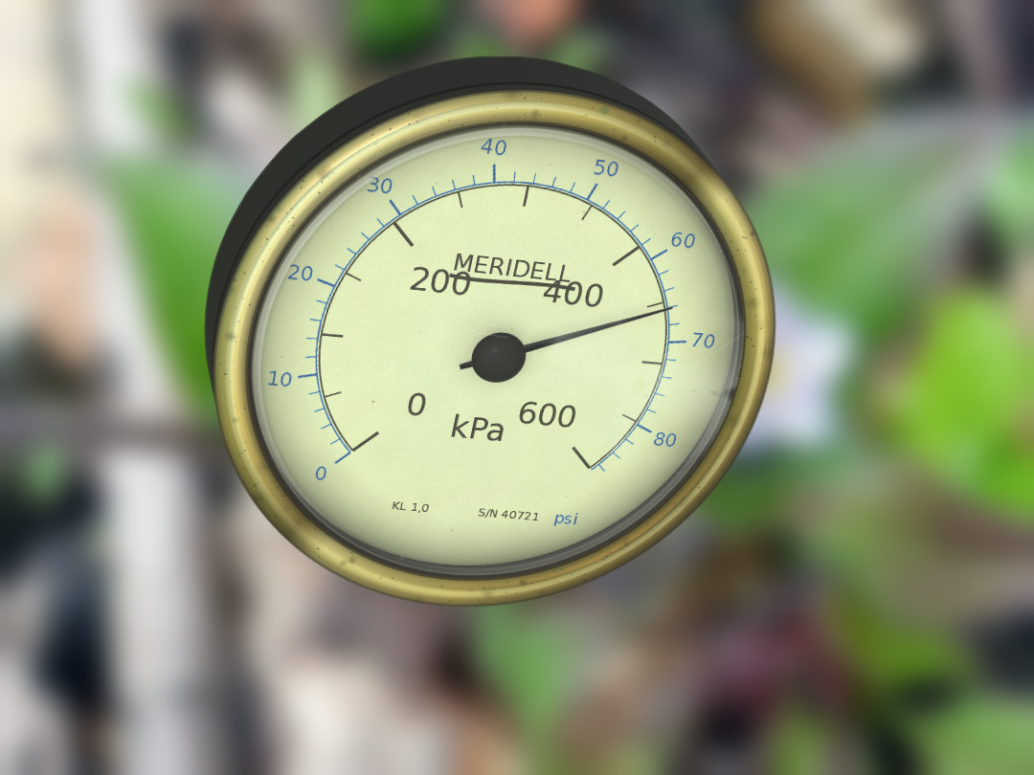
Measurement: 450,kPa
